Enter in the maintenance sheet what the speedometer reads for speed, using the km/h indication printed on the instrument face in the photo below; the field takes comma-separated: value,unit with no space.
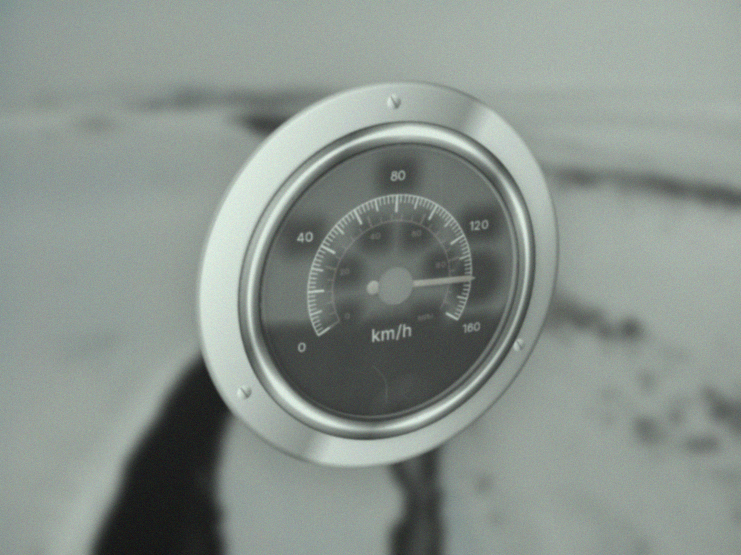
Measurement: 140,km/h
